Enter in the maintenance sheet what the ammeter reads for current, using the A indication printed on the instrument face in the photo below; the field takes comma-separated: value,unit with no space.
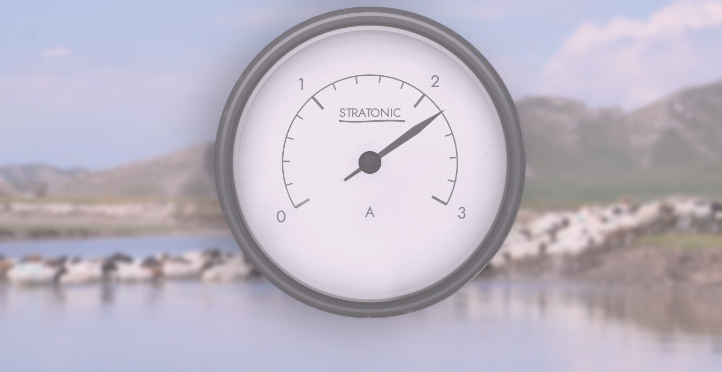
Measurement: 2.2,A
